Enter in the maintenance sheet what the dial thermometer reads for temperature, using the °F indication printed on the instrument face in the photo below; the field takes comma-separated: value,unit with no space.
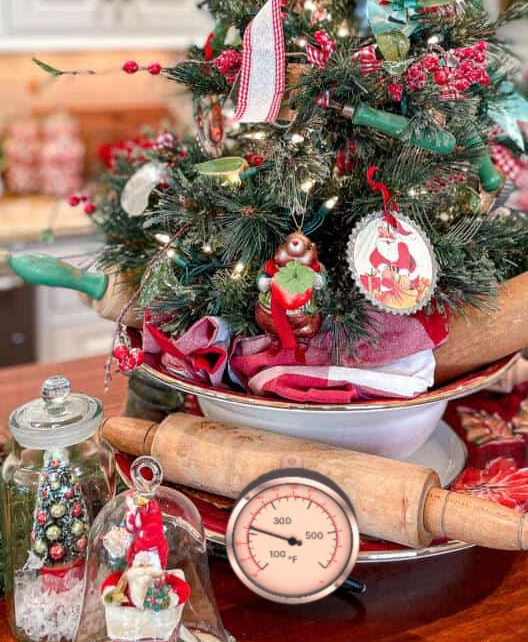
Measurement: 220,°F
